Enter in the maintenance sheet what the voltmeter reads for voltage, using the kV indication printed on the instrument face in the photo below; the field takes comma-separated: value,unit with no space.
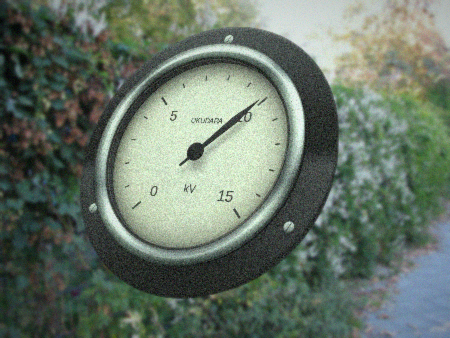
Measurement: 10,kV
